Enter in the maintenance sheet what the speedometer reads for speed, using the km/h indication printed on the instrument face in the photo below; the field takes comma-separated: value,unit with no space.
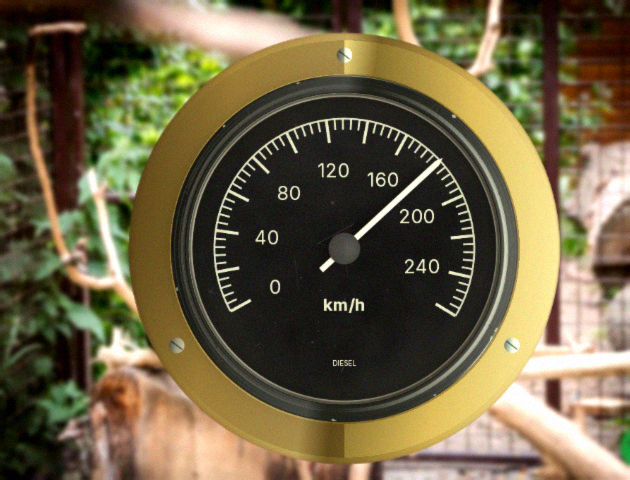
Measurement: 180,km/h
